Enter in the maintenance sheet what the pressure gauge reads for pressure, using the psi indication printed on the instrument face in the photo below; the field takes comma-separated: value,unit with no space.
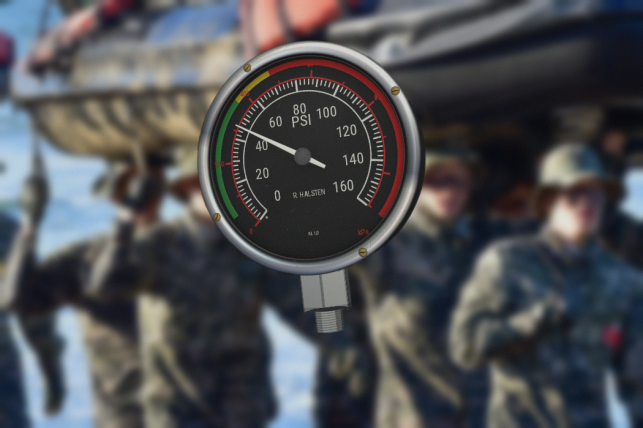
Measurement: 46,psi
